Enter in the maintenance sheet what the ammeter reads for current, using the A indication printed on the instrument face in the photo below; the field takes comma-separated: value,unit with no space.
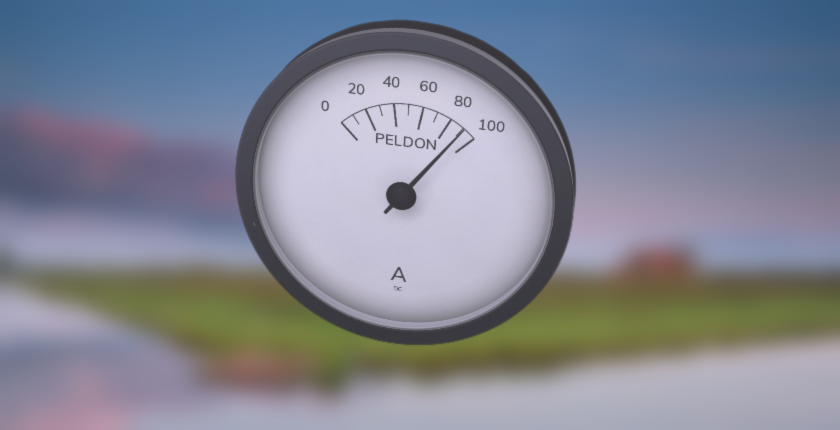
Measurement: 90,A
